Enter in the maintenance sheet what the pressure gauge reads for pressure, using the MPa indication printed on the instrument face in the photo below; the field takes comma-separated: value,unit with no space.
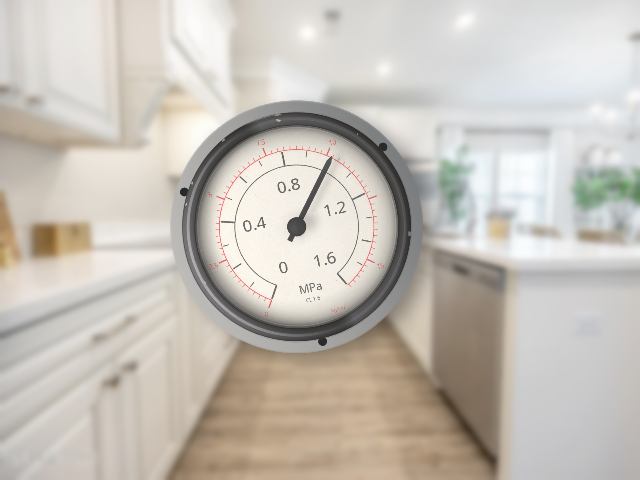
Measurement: 1,MPa
